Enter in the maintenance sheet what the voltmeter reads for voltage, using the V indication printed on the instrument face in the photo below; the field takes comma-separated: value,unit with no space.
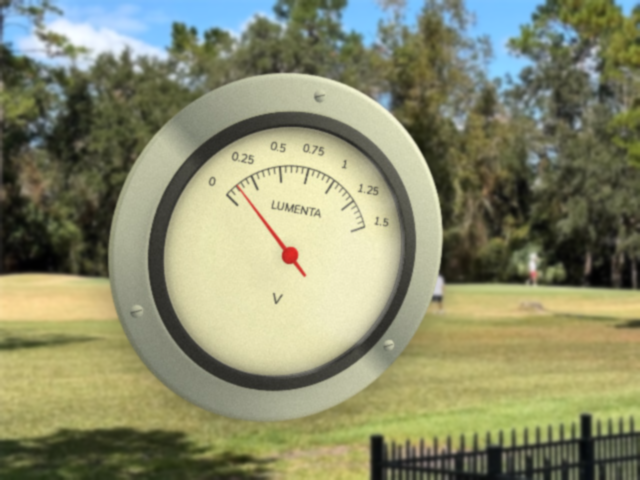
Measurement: 0.1,V
